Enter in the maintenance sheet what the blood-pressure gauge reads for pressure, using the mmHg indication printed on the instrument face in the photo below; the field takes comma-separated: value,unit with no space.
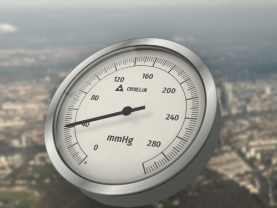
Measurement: 40,mmHg
